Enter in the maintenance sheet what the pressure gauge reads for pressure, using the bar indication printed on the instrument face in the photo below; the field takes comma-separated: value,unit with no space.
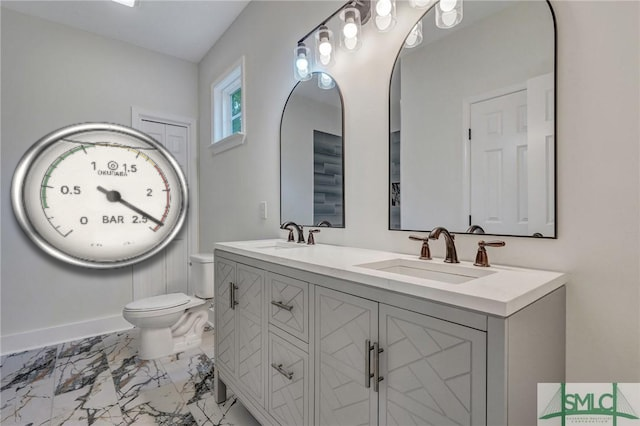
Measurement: 2.4,bar
